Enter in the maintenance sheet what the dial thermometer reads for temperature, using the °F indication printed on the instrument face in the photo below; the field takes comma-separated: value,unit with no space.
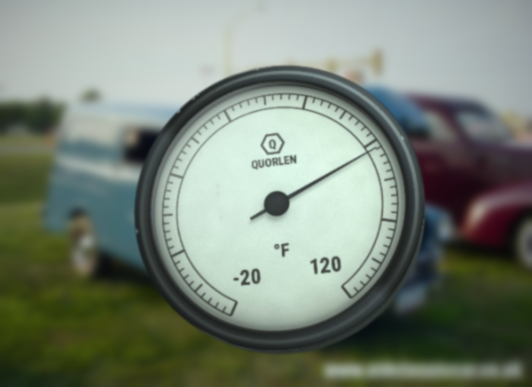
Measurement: 82,°F
